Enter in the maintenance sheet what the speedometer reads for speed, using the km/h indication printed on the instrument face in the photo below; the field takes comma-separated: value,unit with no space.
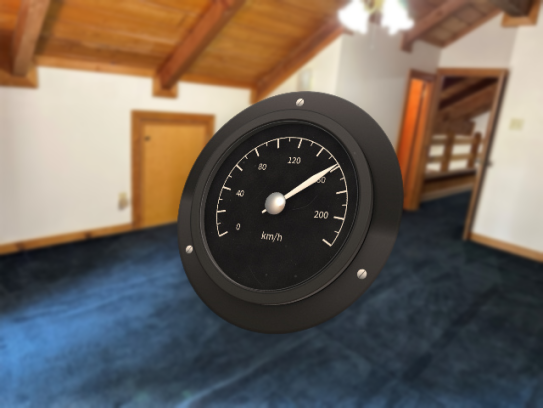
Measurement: 160,km/h
